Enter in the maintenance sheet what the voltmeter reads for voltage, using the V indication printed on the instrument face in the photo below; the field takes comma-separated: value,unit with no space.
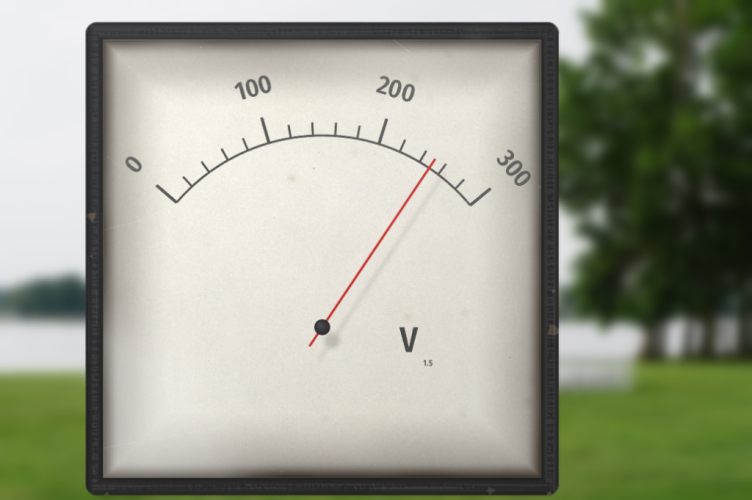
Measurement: 250,V
